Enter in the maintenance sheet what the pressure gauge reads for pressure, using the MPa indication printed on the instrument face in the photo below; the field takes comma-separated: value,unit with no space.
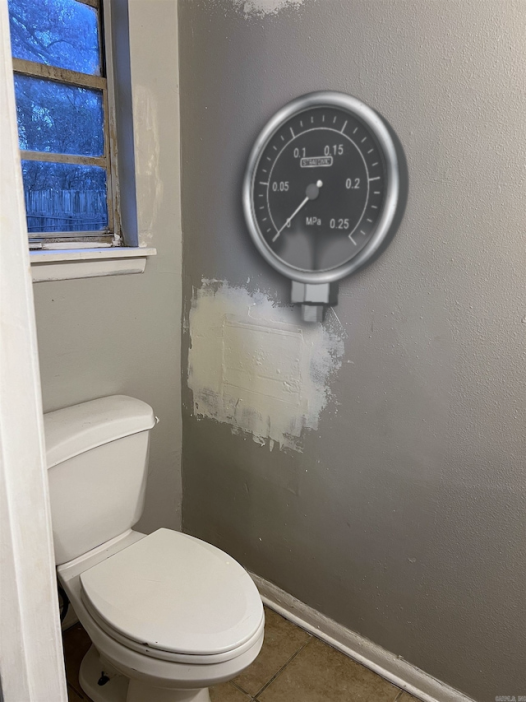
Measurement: 0,MPa
